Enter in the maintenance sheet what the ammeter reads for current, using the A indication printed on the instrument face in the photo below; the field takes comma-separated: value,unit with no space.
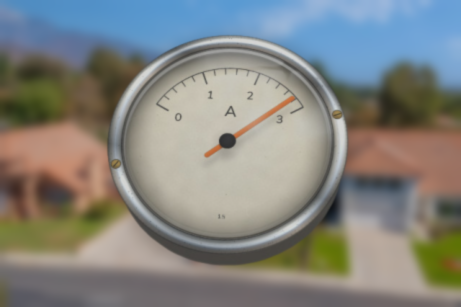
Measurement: 2.8,A
